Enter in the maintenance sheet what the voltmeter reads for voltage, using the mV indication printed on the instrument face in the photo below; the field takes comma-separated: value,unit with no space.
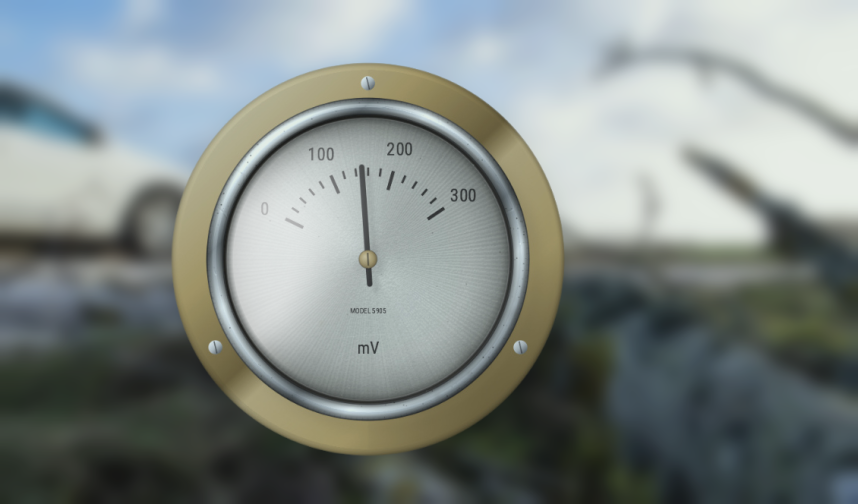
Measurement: 150,mV
